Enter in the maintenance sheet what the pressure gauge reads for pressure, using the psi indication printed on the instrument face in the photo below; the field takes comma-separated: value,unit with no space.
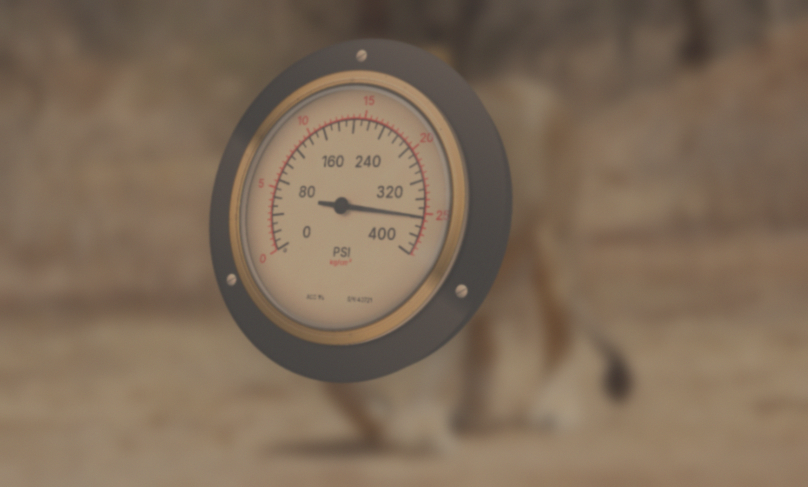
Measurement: 360,psi
